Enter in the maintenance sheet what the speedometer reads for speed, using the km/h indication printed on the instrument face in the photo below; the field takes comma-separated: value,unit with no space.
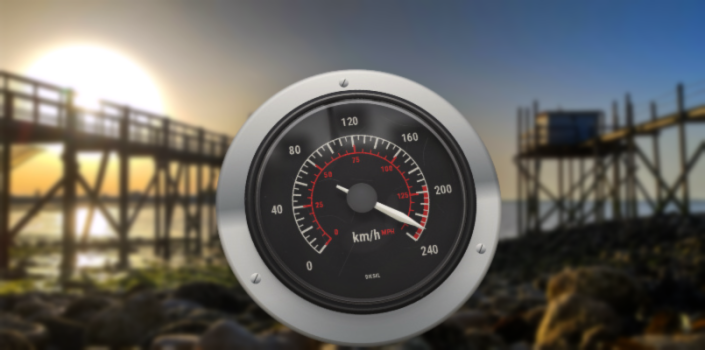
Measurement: 230,km/h
